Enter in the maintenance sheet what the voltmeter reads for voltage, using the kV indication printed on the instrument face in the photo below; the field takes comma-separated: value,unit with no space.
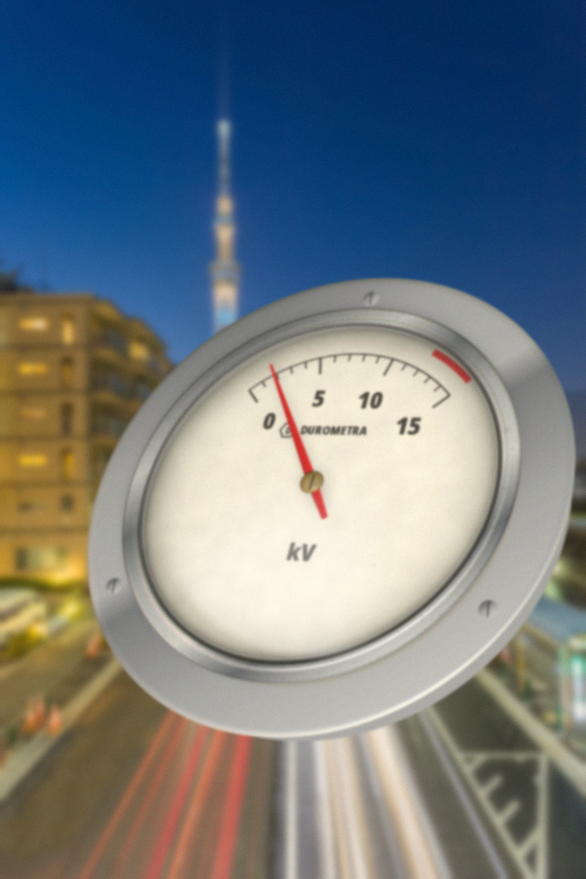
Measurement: 2,kV
